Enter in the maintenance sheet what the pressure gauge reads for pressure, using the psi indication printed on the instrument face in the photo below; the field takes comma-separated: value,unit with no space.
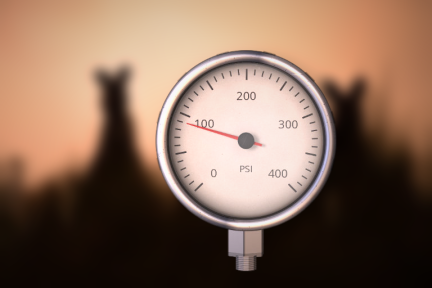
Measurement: 90,psi
